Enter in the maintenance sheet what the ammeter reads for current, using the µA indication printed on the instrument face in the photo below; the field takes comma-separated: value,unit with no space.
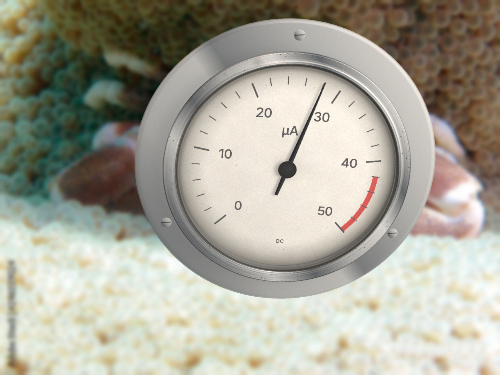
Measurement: 28,µA
